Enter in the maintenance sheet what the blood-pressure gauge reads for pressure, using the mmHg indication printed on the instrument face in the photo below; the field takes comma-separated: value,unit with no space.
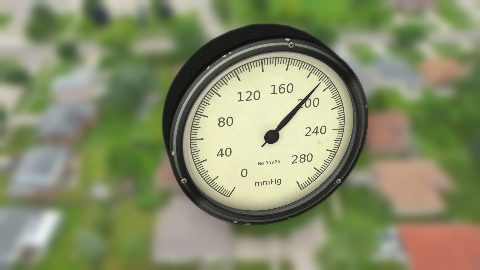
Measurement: 190,mmHg
